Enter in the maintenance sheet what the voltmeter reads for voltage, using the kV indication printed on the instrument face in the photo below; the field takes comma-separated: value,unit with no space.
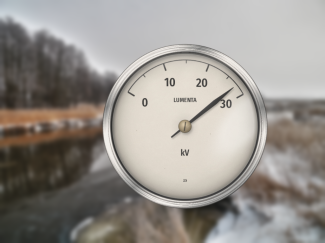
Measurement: 27.5,kV
